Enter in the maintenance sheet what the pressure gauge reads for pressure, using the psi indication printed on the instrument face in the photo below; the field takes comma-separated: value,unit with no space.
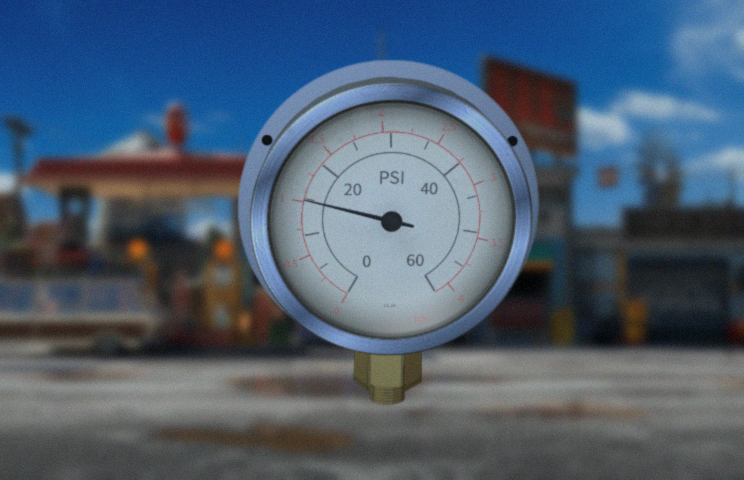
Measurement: 15,psi
